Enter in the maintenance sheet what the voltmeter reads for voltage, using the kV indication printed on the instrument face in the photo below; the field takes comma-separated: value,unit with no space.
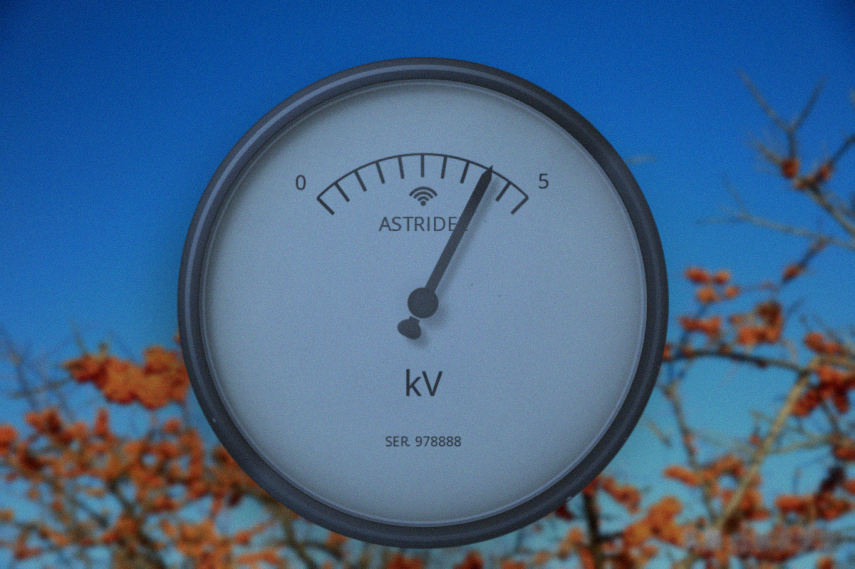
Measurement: 4,kV
